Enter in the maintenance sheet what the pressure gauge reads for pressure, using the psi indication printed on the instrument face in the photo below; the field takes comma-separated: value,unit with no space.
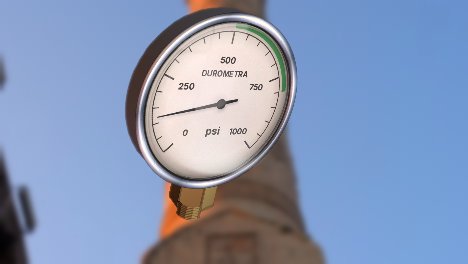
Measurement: 125,psi
